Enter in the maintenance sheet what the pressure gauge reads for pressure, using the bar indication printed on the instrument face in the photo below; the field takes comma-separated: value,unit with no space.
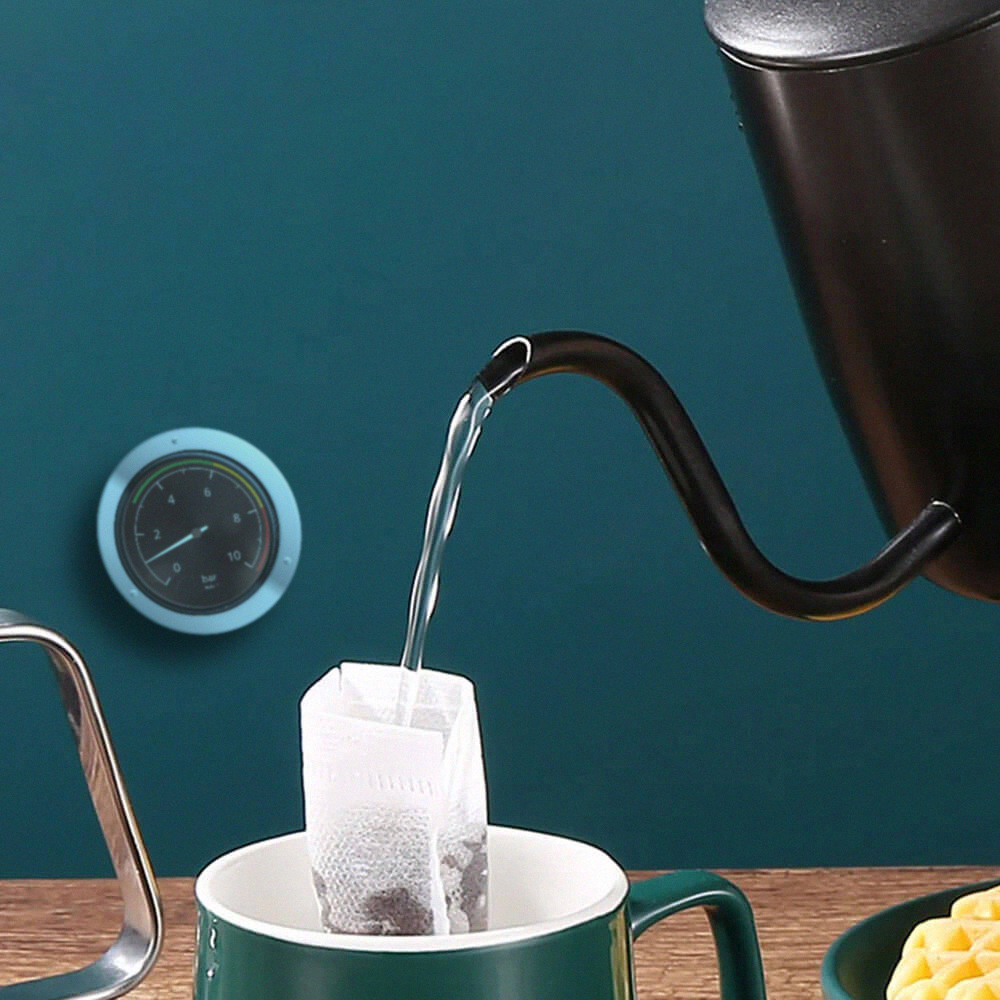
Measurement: 1,bar
